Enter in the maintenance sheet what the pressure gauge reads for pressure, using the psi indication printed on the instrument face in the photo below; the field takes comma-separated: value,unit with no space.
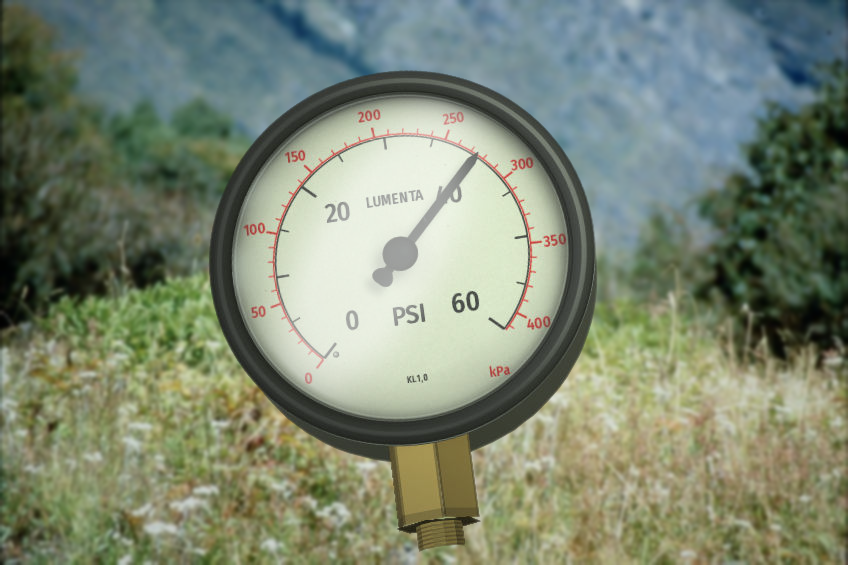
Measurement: 40,psi
